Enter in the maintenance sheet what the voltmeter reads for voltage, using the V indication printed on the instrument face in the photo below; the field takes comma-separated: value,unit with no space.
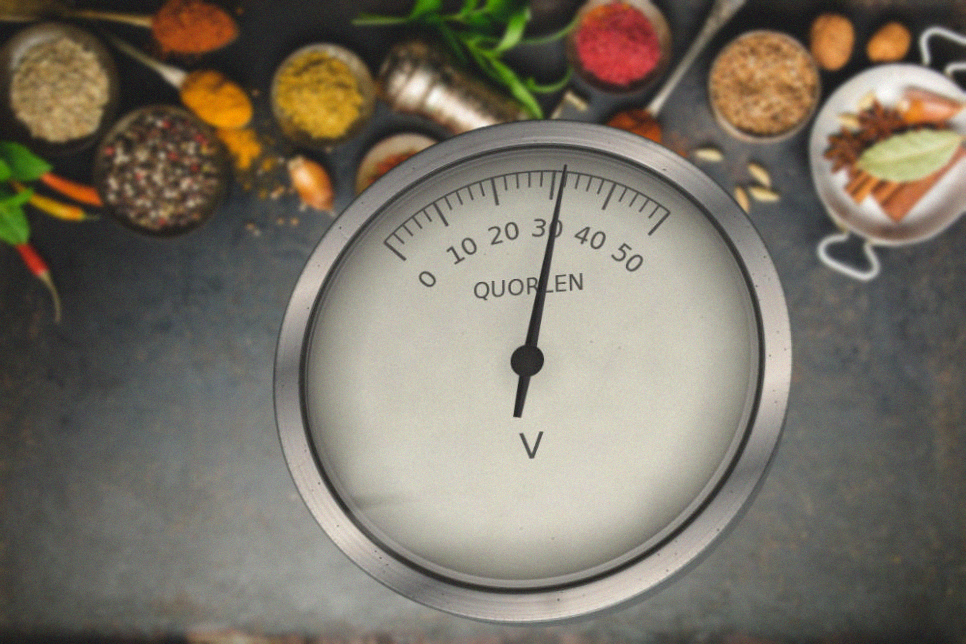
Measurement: 32,V
